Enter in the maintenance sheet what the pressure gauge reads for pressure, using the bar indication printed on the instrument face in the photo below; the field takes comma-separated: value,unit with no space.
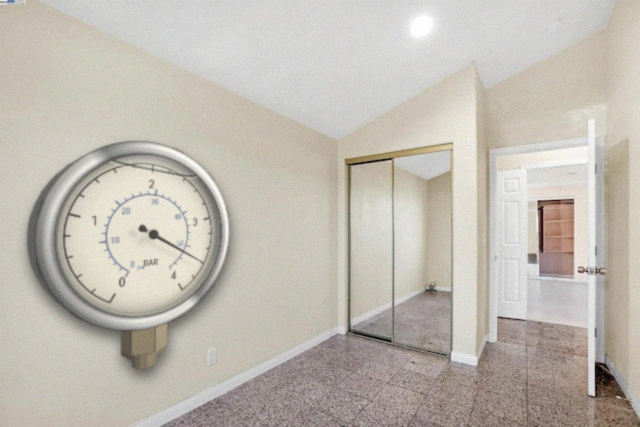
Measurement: 3.6,bar
